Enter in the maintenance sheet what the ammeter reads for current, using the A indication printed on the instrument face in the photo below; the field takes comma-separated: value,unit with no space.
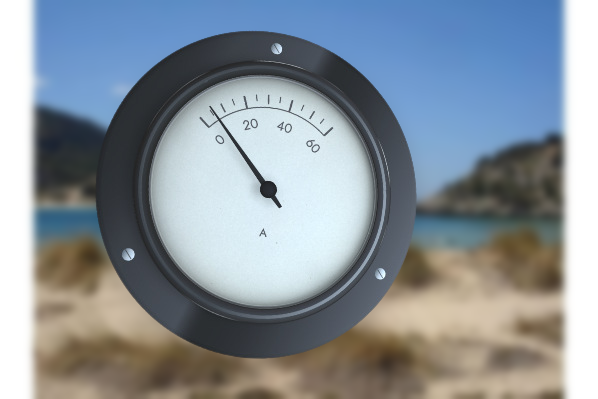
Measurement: 5,A
